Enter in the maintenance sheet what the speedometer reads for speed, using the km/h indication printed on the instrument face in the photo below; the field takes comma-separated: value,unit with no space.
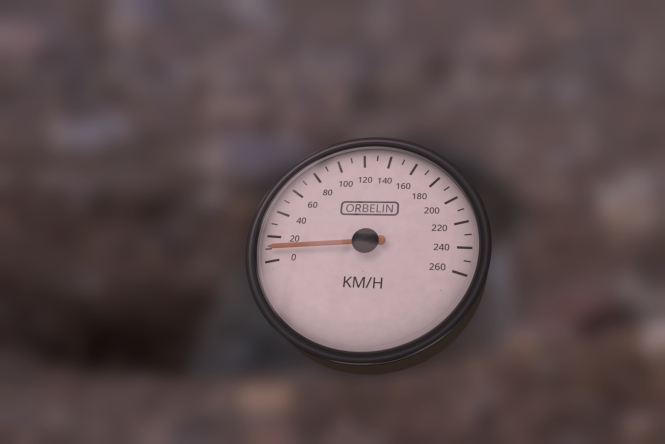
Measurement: 10,km/h
